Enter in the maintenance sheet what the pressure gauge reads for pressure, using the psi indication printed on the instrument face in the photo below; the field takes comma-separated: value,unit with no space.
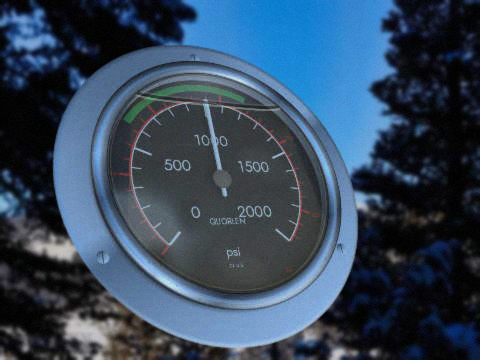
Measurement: 1000,psi
